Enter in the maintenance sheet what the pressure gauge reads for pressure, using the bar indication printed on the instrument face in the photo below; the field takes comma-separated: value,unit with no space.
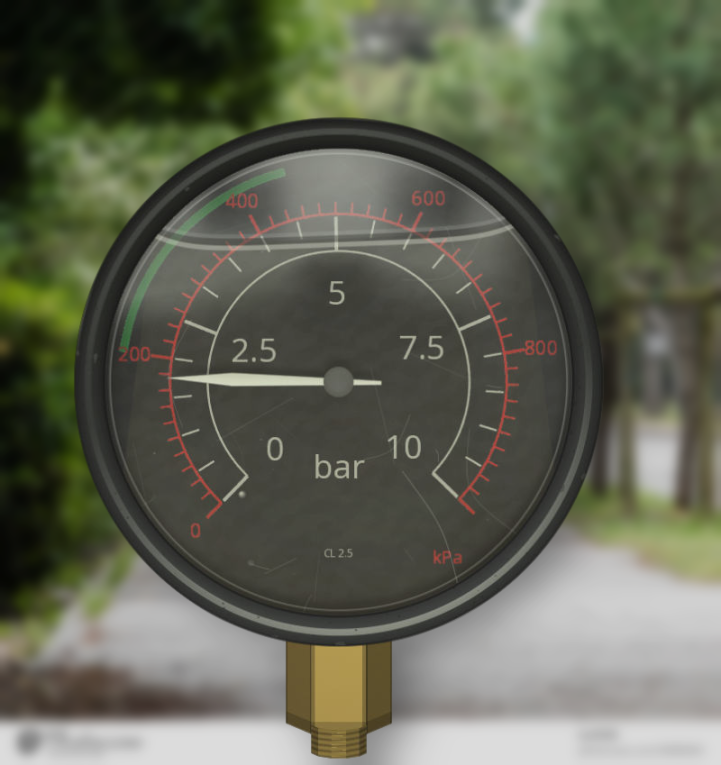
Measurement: 1.75,bar
